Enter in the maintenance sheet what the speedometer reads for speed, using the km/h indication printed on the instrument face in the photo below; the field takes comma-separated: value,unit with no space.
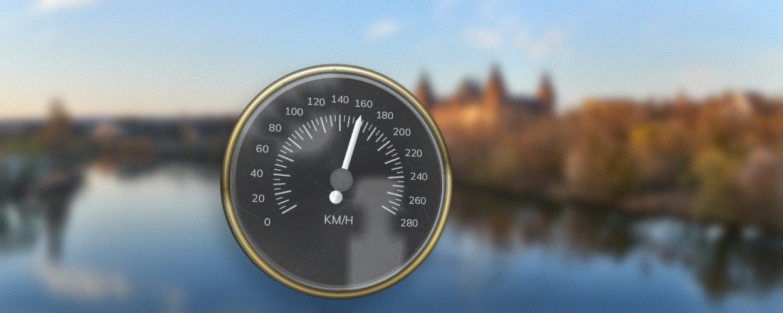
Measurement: 160,km/h
